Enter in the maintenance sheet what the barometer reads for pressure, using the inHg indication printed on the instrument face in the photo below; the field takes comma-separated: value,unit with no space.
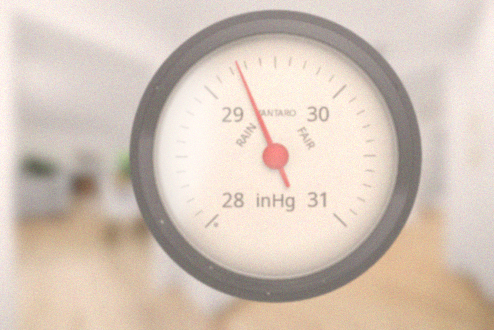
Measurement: 29.25,inHg
